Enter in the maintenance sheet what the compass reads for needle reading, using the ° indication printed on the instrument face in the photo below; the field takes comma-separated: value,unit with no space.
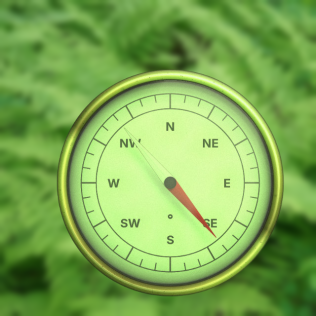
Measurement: 140,°
